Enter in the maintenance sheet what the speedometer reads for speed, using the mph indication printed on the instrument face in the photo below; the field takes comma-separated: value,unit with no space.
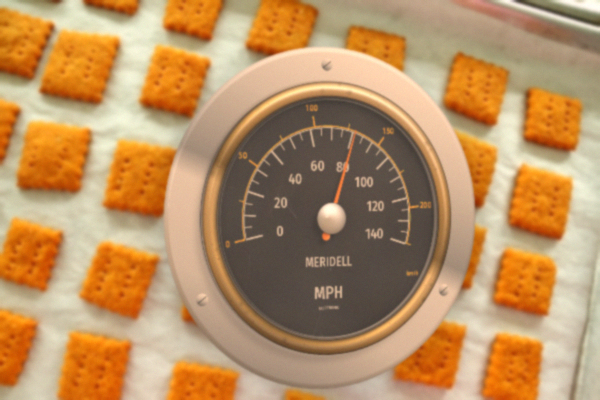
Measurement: 80,mph
